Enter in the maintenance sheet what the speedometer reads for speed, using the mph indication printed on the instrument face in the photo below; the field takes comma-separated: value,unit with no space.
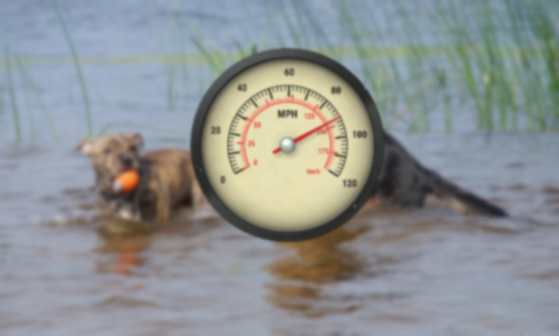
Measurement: 90,mph
